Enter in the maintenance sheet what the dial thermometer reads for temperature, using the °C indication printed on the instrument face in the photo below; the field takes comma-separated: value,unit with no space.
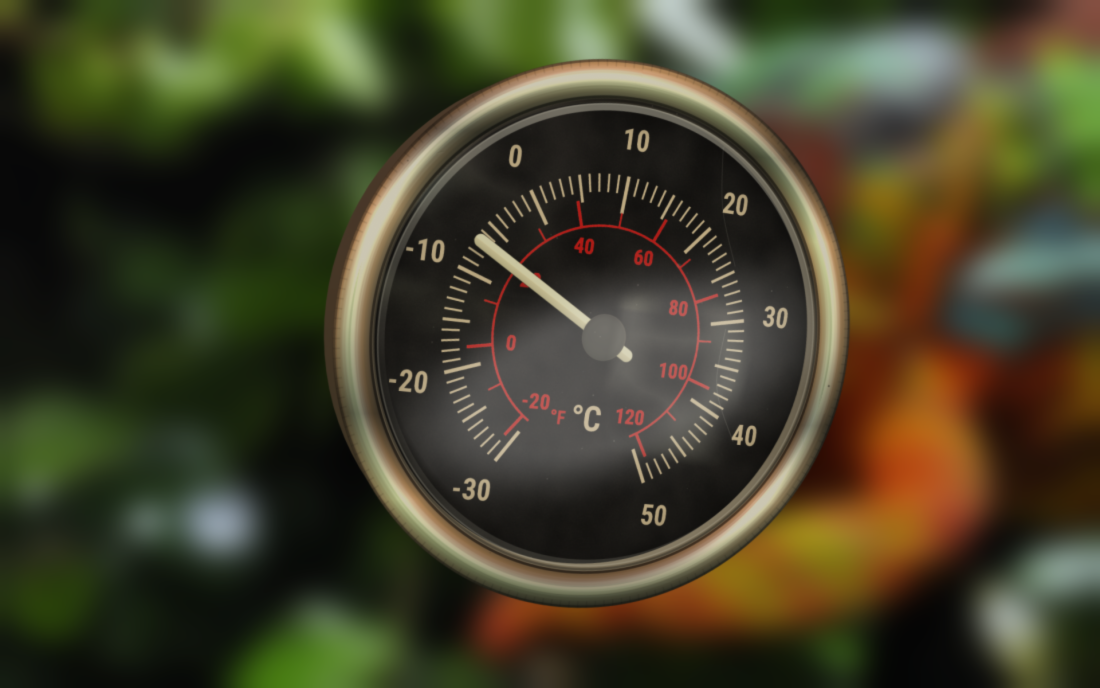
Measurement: -7,°C
